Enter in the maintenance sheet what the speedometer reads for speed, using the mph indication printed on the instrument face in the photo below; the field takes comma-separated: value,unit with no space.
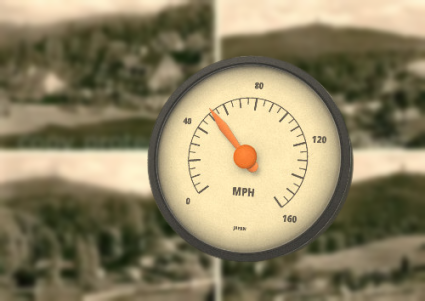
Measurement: 52.5,mph
